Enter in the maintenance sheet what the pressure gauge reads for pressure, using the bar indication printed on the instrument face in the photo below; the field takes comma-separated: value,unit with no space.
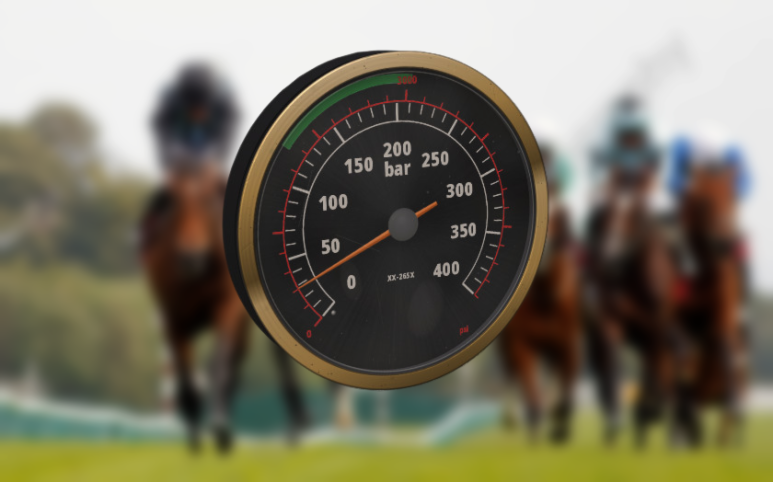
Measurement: 30,bar
